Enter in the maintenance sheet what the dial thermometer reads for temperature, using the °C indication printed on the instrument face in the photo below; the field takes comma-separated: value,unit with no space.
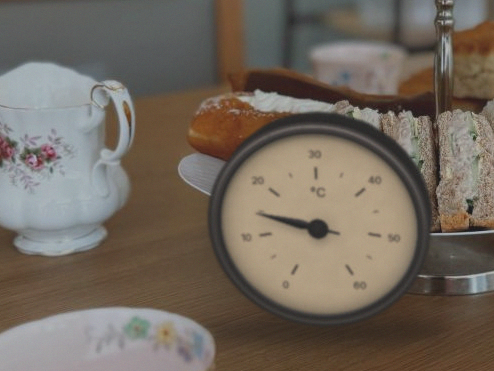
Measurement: 15,°C
